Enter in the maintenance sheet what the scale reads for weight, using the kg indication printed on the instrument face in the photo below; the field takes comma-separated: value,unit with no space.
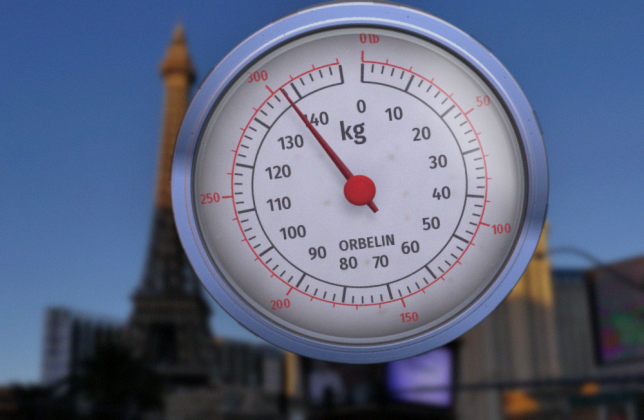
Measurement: 138,kg
